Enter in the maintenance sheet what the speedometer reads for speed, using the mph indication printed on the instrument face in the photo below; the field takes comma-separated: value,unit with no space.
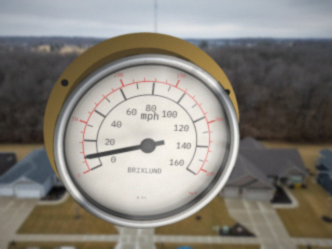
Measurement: 10,mph
